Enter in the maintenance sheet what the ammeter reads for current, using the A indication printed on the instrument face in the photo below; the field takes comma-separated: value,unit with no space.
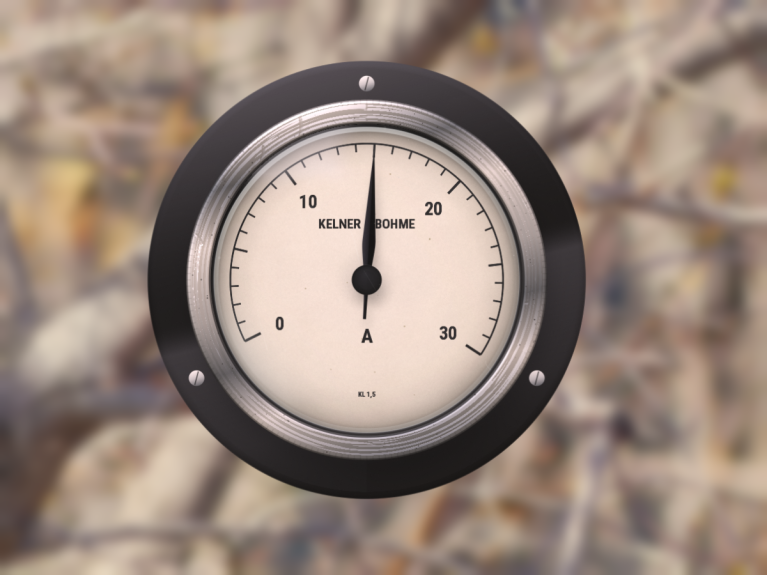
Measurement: 15,A
